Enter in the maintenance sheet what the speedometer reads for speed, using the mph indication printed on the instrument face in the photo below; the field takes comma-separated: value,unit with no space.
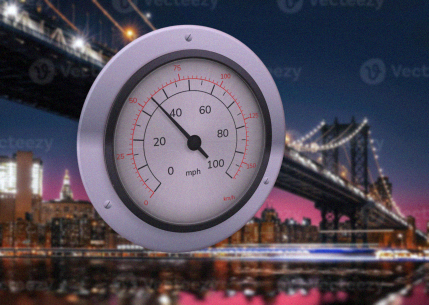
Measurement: 35,mph
